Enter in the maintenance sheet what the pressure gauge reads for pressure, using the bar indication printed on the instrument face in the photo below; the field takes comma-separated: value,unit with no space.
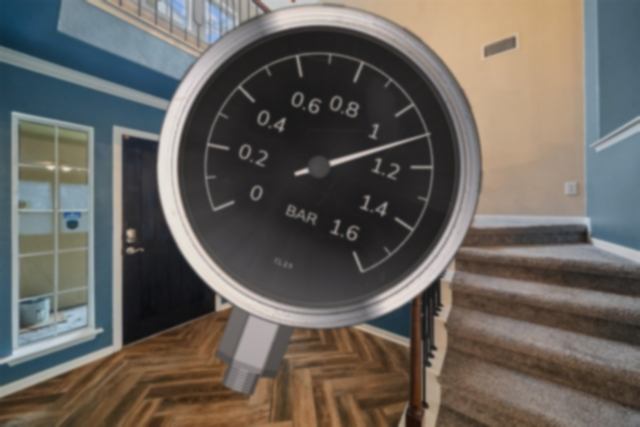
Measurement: 1.1,bar
